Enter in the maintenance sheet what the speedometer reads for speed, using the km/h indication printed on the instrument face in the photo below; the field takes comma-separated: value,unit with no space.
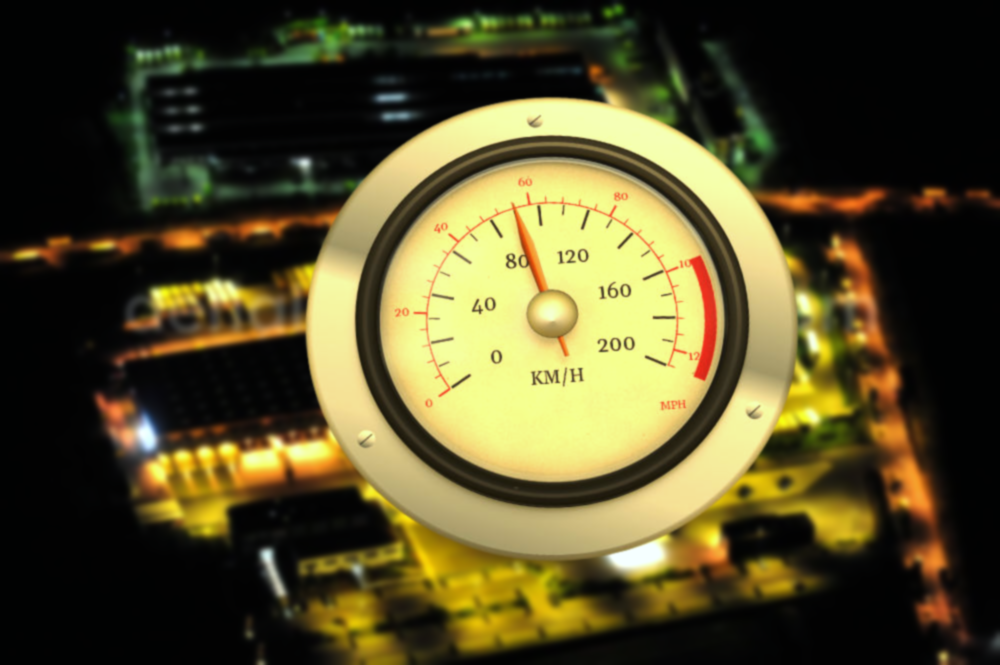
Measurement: 90,km/h
